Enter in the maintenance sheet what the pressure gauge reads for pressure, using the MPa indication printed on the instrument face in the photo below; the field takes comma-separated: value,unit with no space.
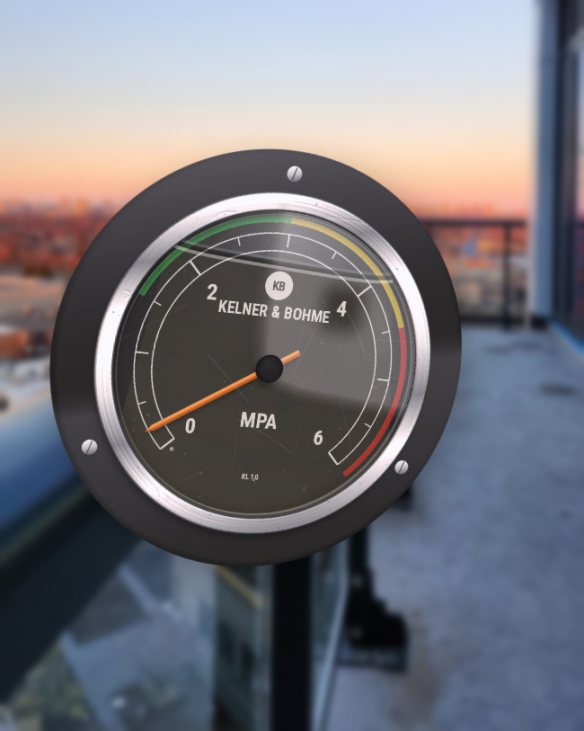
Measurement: 0.25,MPa
